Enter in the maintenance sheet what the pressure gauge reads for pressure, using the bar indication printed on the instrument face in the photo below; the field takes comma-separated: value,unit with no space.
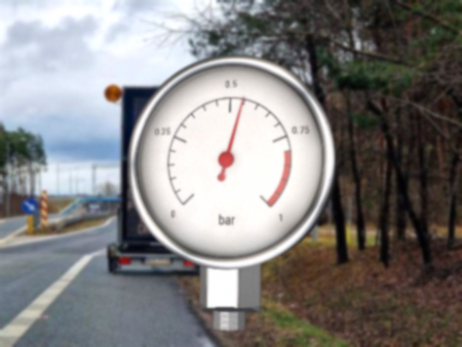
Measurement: 0.55,bar
